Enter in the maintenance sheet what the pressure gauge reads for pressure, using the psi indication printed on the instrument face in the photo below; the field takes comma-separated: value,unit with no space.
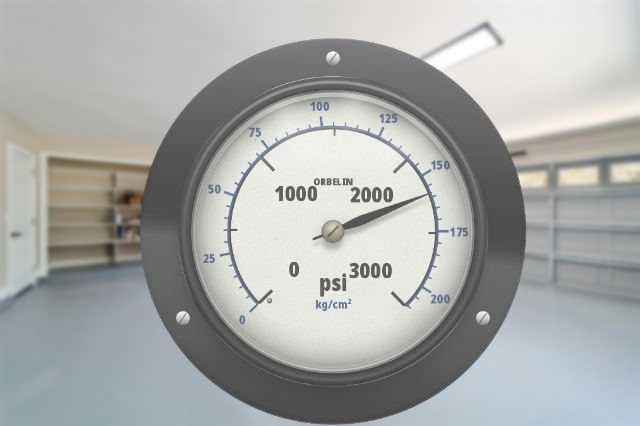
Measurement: 2250,psi
